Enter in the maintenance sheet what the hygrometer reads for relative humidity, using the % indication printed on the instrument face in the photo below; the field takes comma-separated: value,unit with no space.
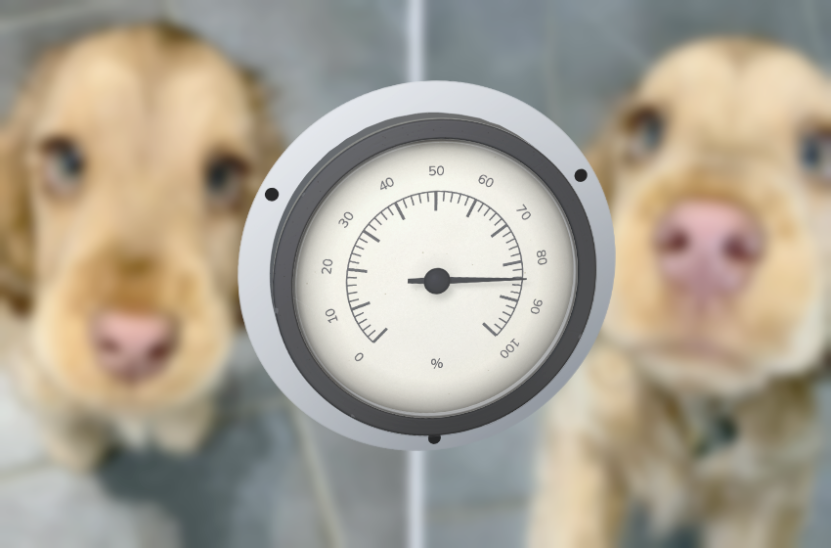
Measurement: 84,%
